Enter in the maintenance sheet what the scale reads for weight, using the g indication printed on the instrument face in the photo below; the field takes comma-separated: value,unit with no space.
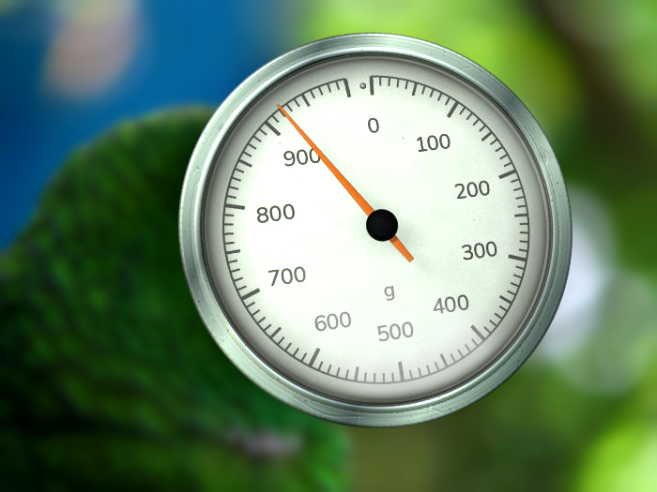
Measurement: 920,g
